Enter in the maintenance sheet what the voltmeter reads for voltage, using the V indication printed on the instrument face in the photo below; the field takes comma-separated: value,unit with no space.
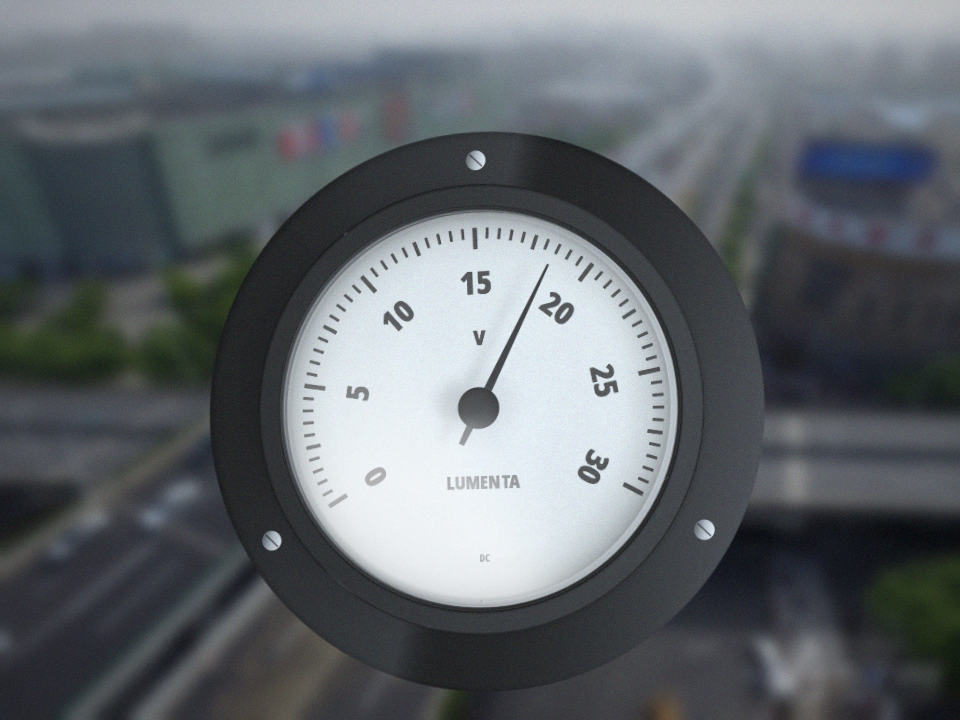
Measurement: 18.5,V
